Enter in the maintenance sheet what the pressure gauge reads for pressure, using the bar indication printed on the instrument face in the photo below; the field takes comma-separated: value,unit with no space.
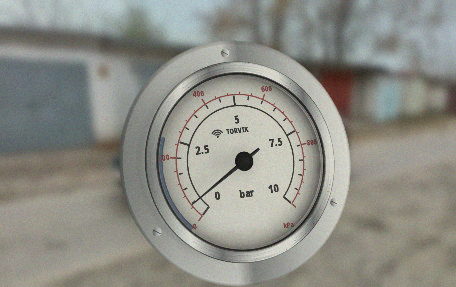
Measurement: 0.5,bar
